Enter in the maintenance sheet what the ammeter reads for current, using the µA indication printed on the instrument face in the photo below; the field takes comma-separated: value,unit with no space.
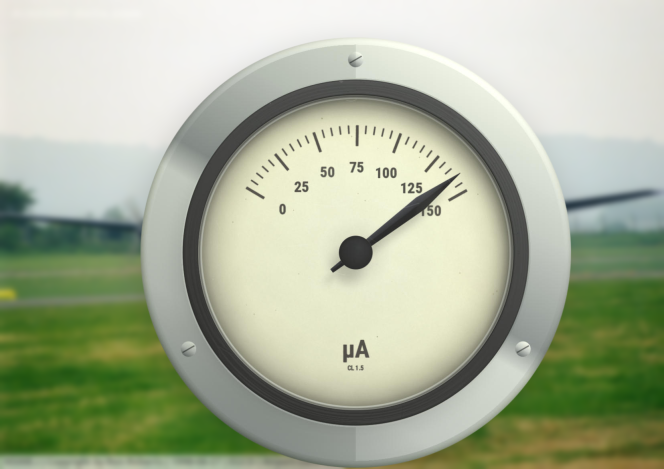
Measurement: 140,µA
